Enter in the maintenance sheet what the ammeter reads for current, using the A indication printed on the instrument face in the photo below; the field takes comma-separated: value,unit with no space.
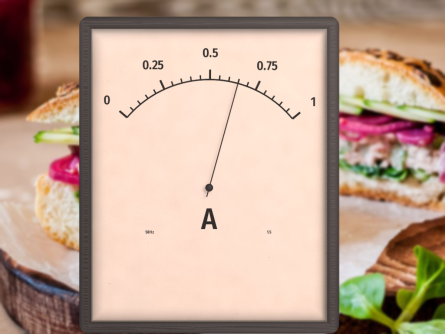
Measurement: 0.65,A
